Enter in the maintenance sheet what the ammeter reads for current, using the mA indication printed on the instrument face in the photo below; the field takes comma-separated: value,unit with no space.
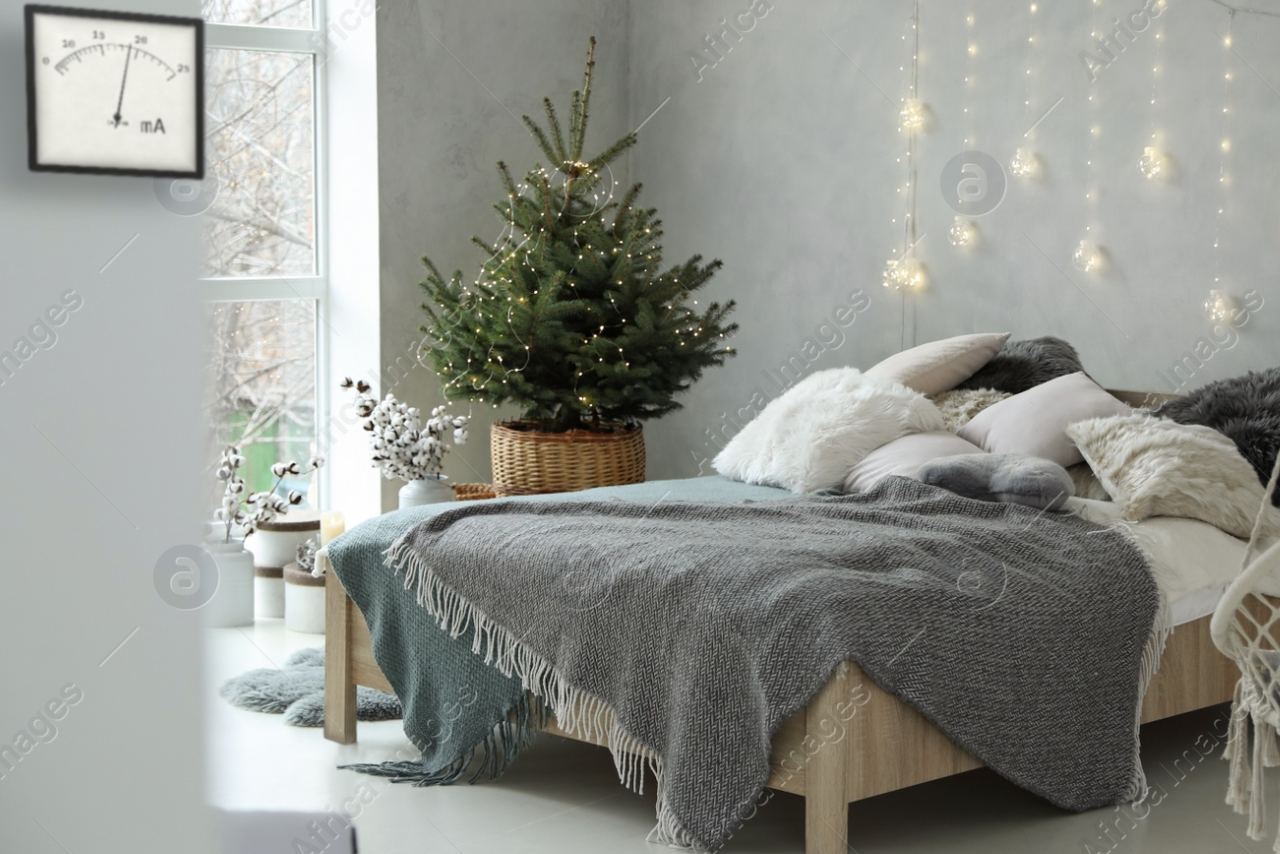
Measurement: 19,mA
